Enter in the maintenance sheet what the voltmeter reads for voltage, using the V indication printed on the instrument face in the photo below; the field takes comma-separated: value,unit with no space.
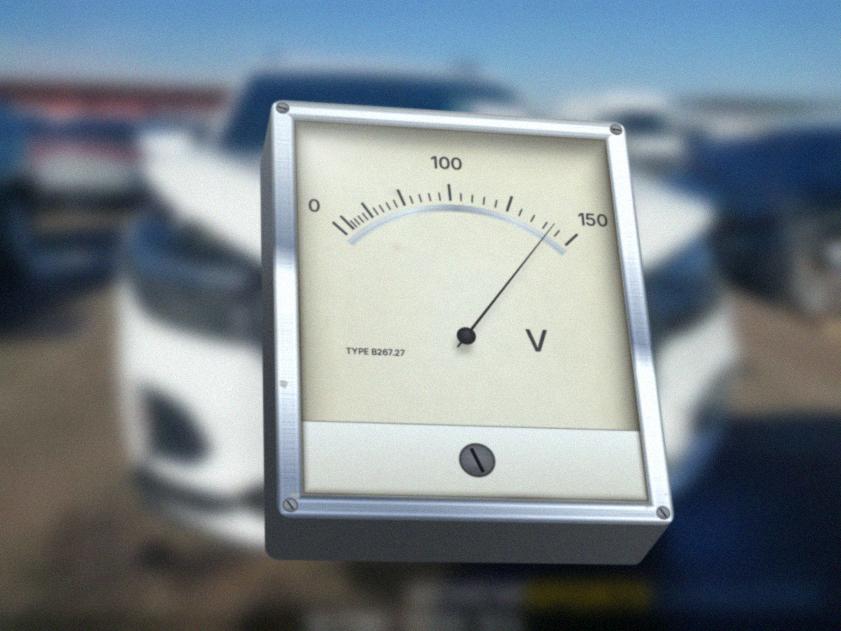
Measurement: 142.5,V
